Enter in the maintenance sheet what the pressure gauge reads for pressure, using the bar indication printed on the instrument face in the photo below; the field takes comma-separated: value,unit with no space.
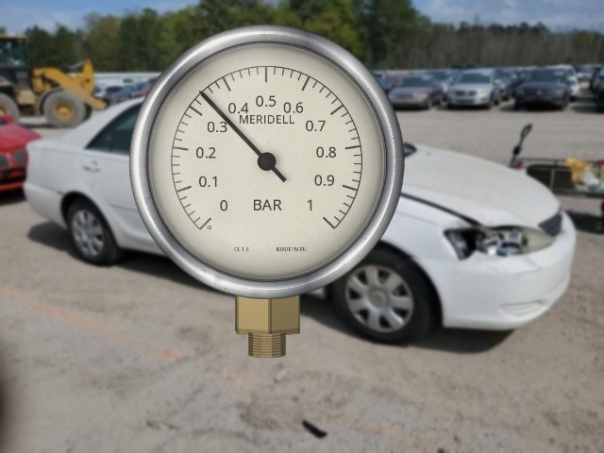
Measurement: 0.34,bar
